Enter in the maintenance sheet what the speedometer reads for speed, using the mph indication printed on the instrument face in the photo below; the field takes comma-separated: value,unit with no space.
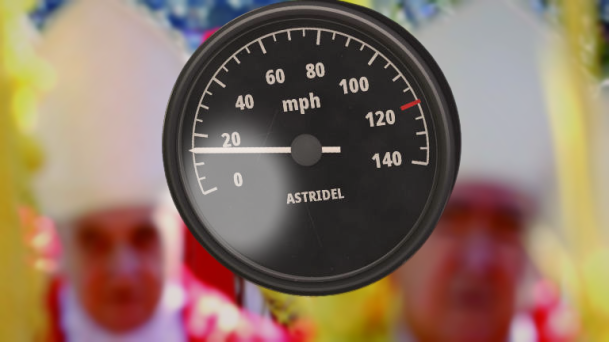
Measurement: 15,mph
